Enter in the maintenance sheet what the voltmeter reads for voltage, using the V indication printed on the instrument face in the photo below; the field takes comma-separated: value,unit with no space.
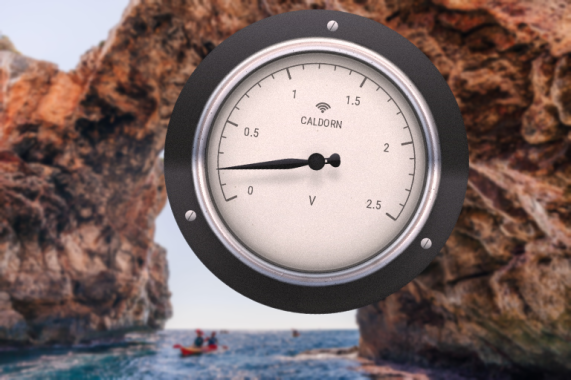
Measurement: 0.2,V
